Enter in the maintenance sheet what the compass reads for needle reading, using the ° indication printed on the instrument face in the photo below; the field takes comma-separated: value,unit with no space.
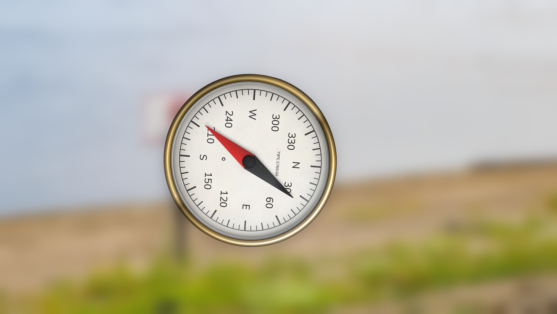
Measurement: 215,°
